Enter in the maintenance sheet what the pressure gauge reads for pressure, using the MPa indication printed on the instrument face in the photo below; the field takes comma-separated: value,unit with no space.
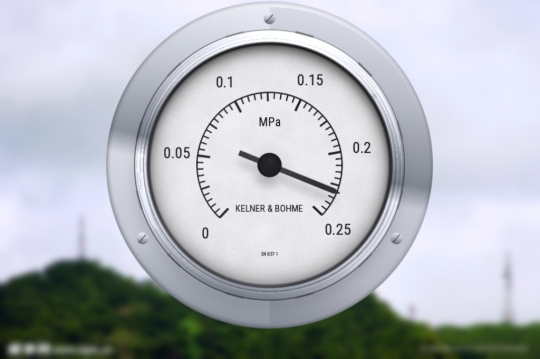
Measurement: 0.23,MPa
